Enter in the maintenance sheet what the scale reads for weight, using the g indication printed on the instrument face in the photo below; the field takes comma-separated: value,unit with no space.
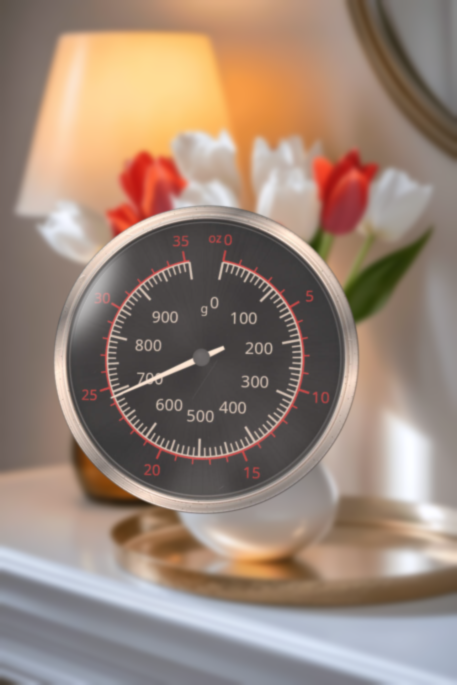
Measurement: 690,g
